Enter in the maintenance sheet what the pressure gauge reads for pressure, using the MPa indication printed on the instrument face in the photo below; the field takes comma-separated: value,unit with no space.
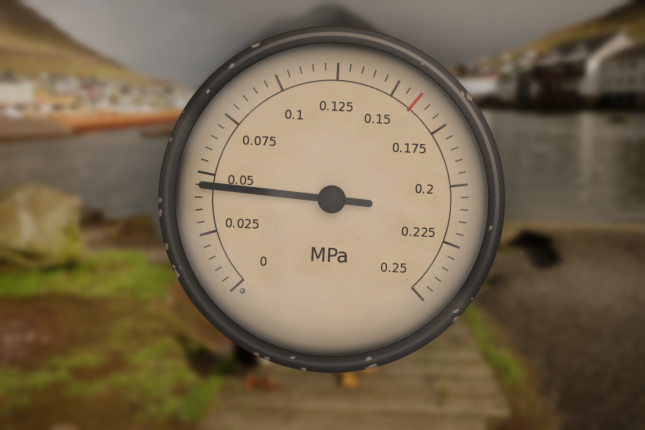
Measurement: 0.045,MPa
